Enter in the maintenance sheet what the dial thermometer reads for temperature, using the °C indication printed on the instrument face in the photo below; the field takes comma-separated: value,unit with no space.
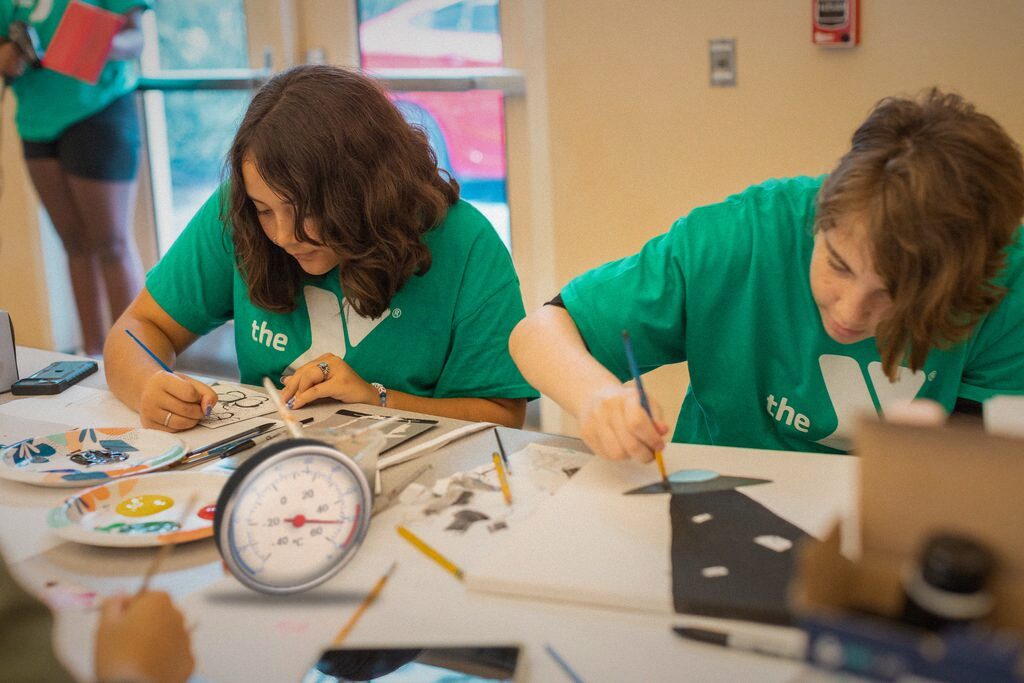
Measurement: 50,°C
